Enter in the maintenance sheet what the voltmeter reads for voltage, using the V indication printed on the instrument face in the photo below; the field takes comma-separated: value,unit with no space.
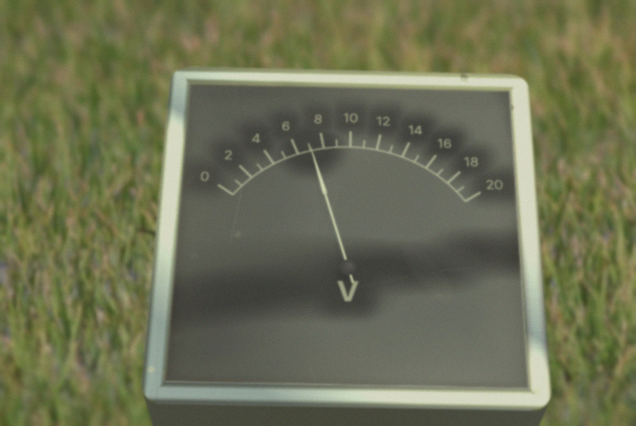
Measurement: 7,V
